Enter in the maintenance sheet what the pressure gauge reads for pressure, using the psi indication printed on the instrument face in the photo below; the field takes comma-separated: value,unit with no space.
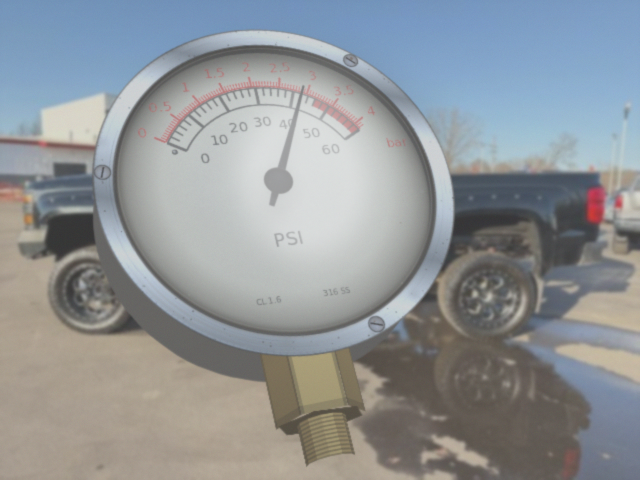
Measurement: 42,psi
